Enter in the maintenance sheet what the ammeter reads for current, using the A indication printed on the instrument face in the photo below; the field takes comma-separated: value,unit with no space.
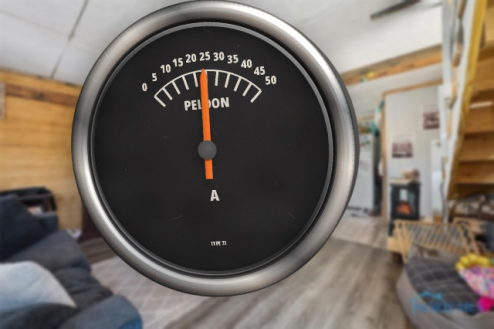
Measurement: 25,A
